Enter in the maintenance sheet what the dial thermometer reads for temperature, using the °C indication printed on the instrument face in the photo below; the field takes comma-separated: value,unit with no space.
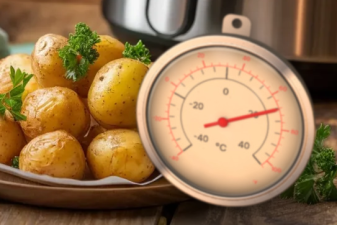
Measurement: 20,°C
